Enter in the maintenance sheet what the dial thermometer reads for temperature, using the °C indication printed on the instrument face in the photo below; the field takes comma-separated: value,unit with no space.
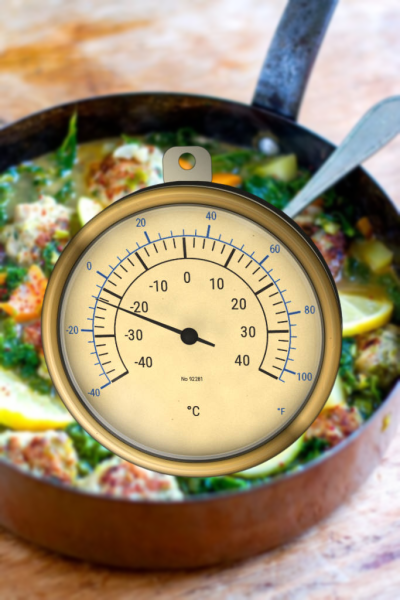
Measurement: -22,°C
